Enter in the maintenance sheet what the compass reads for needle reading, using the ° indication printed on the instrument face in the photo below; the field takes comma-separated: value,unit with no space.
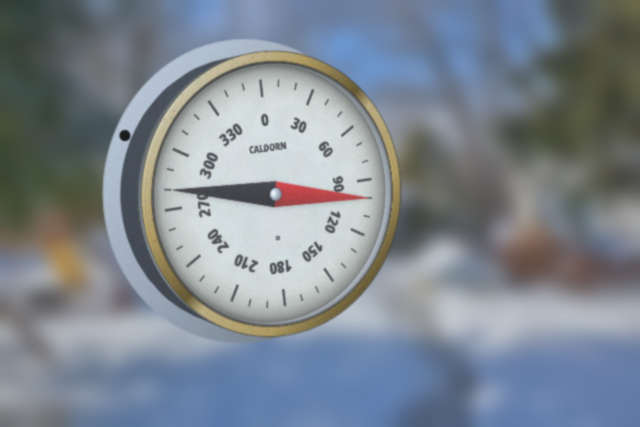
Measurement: 100,°
